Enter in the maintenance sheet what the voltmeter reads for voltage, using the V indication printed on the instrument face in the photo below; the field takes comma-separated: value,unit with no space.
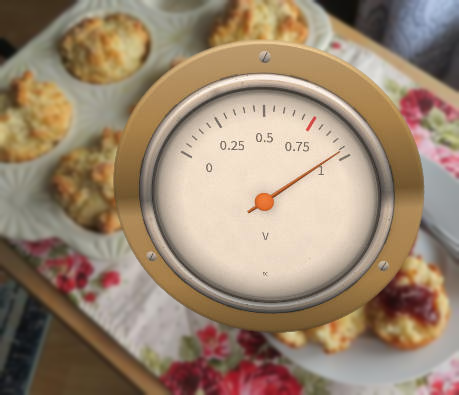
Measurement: 0.95,V
